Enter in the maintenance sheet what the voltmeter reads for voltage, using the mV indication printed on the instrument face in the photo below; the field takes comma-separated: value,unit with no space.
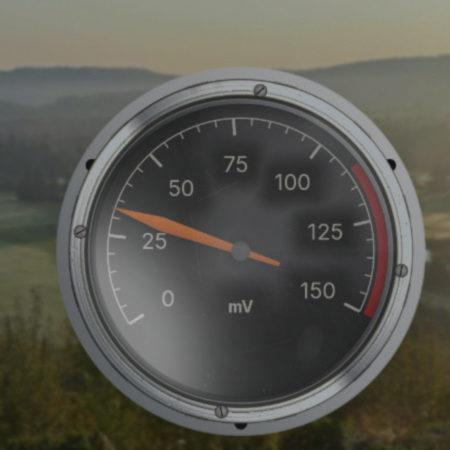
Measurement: 32.5,mV
